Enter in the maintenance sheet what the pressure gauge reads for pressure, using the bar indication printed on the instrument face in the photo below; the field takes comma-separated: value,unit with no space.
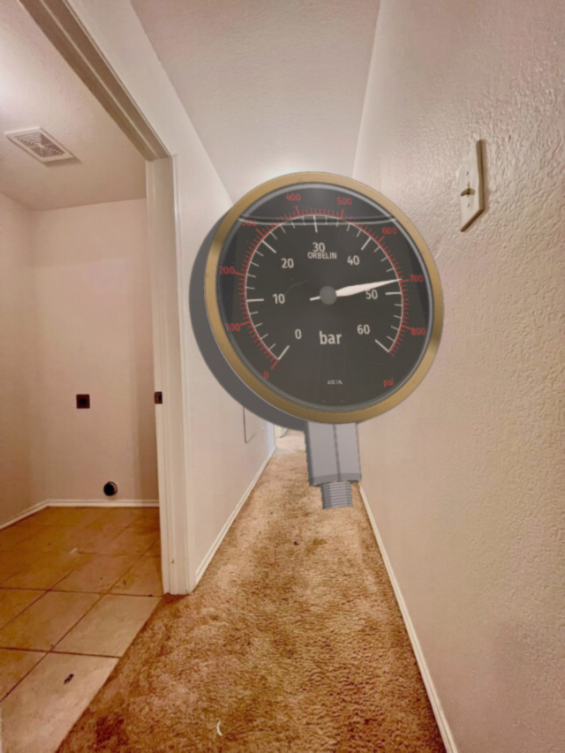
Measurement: 48,bar
